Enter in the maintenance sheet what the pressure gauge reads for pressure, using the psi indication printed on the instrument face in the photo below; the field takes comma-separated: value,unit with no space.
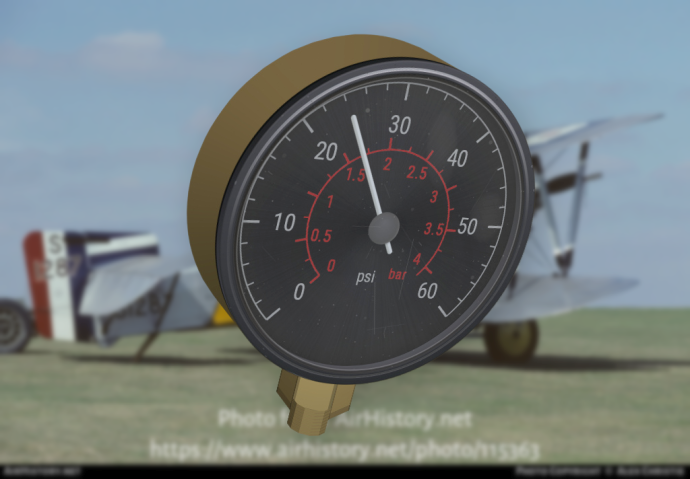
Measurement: 24,psi
